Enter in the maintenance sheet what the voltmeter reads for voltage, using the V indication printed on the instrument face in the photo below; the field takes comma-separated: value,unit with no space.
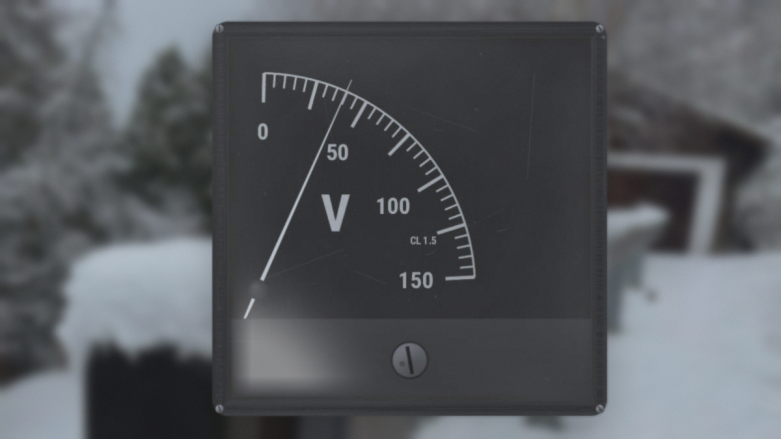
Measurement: 40,V
